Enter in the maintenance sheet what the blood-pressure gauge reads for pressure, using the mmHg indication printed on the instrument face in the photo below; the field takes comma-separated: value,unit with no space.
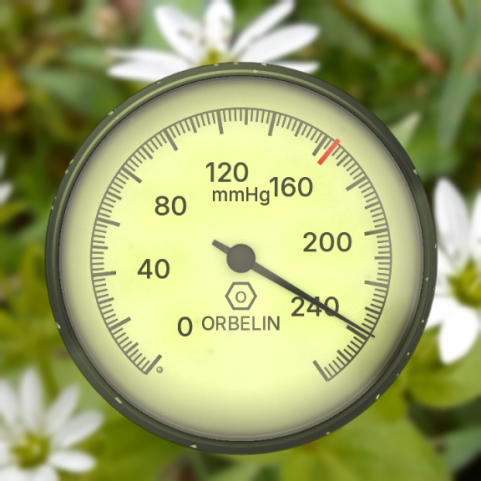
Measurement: 238,mmHg
